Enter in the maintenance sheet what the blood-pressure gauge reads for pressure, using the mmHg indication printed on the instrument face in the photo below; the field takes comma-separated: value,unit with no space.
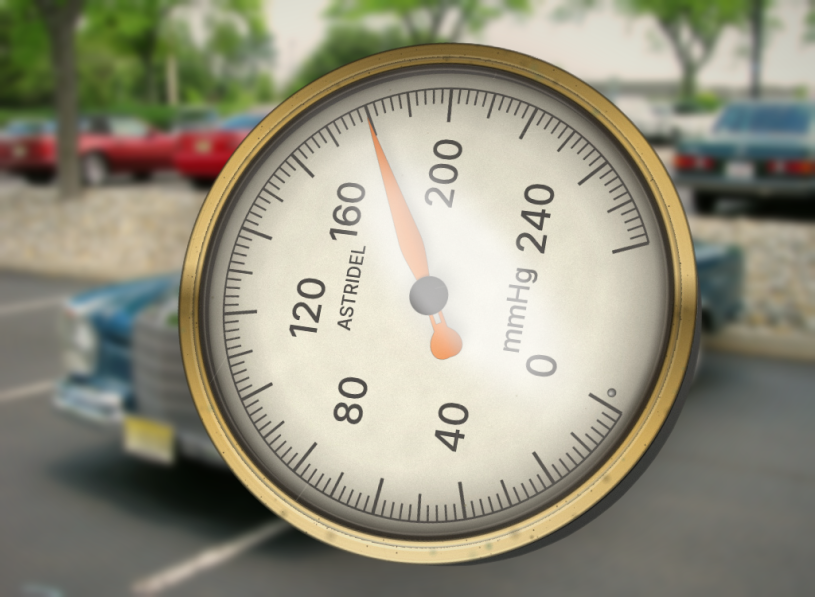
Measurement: 180,mmHg
